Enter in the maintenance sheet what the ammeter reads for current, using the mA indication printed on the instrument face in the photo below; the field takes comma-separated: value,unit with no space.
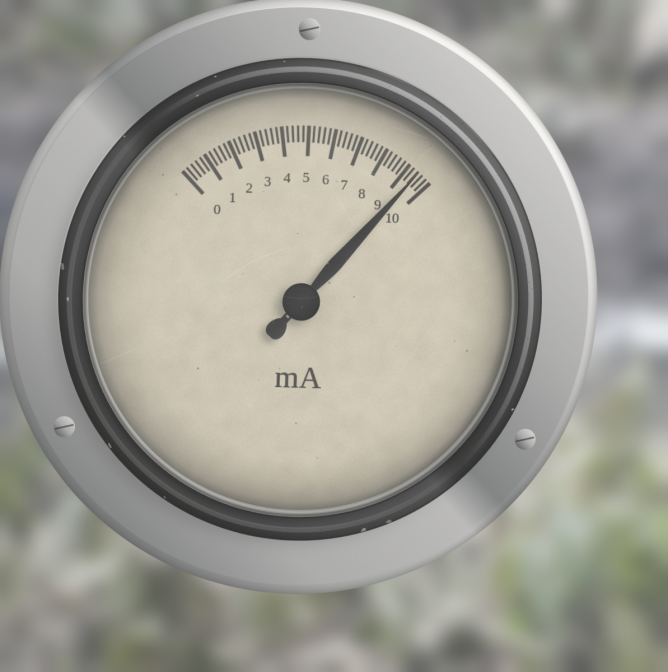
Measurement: 9.4,mA
